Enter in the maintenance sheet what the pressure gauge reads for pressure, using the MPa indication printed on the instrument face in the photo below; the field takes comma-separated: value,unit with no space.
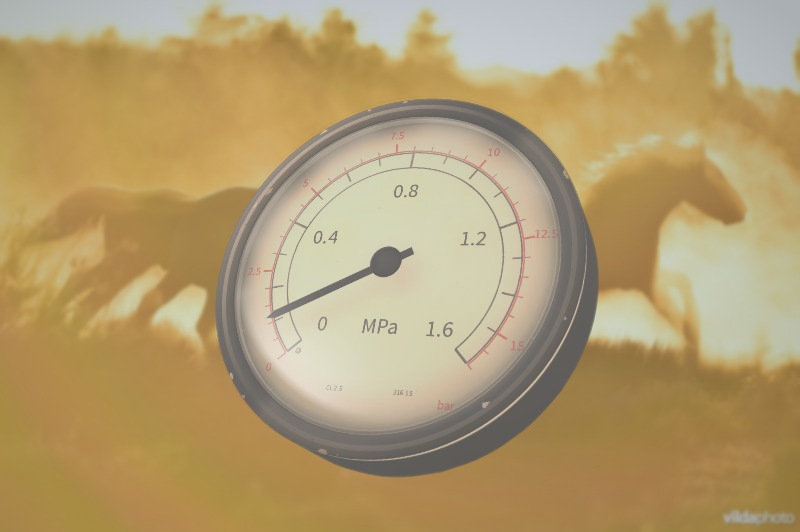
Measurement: 0.1,MPa
